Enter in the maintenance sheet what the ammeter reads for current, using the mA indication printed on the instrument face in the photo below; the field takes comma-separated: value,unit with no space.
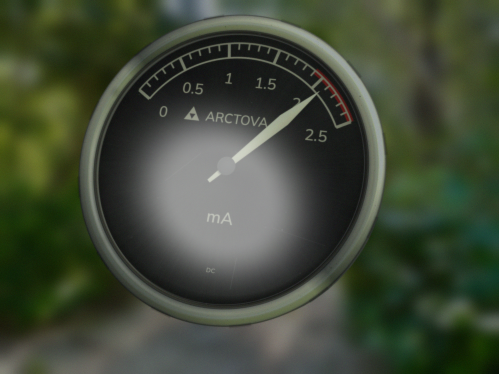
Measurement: 2.1,mA
